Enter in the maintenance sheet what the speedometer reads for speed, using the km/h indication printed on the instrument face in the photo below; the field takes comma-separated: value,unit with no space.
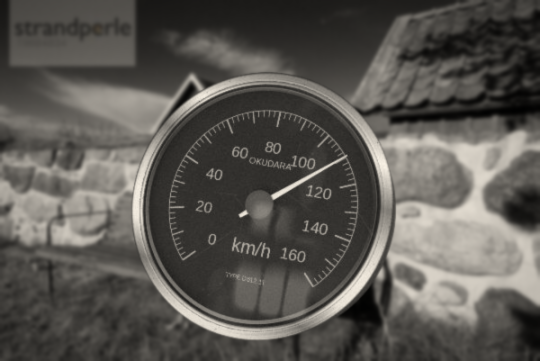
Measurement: 110,km/h
